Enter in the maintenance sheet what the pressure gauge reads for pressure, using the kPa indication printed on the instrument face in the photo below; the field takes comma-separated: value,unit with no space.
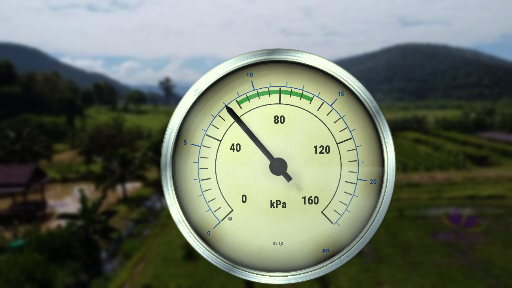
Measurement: 55,kPa
